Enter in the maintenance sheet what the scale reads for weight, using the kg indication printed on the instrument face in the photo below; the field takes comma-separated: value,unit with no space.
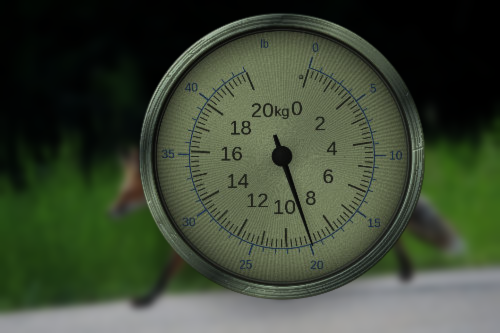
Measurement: 9,kg
